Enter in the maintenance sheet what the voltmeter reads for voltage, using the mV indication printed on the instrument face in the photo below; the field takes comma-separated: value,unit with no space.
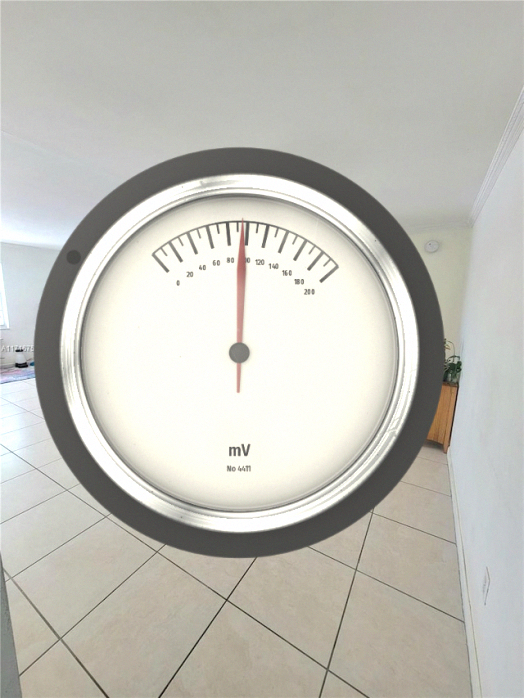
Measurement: 95,mV
